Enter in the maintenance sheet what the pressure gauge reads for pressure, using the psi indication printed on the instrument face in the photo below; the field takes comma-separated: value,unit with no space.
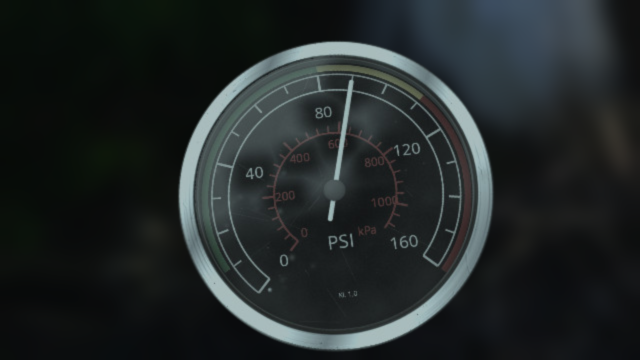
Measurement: 90,psi
